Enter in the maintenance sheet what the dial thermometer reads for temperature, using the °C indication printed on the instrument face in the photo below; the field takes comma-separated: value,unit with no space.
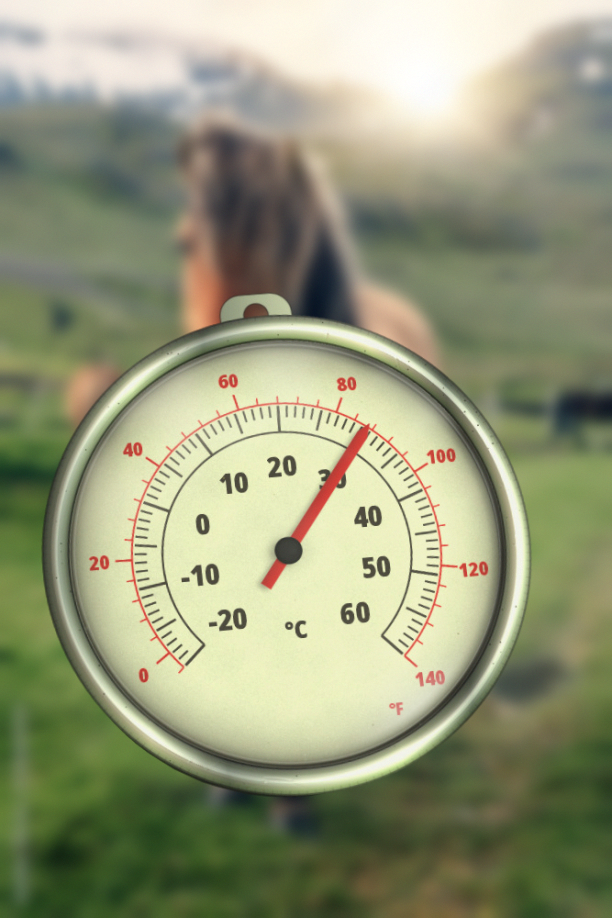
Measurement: 30.5,°C
